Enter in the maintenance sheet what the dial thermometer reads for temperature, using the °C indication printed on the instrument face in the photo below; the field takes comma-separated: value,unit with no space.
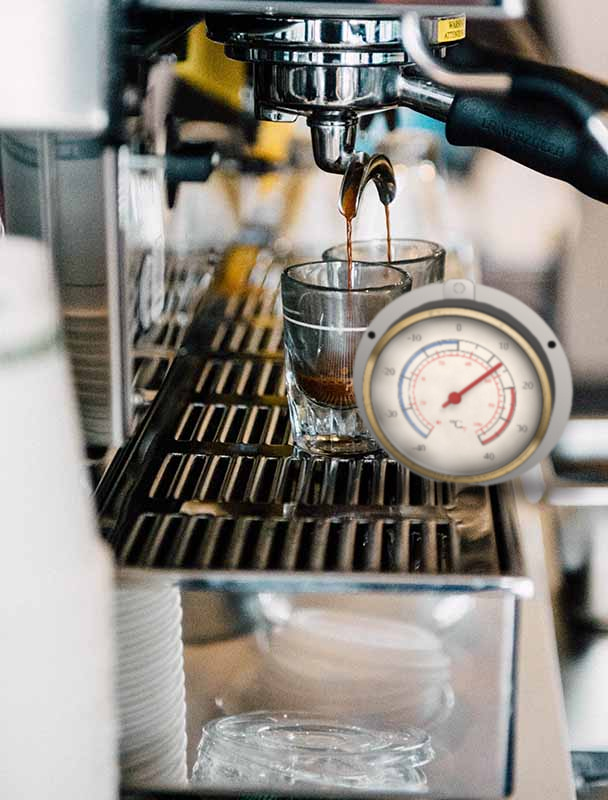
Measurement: 12.5,°C
